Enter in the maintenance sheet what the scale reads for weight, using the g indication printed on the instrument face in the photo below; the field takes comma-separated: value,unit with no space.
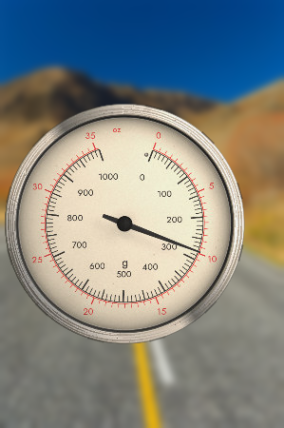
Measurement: 280,g
